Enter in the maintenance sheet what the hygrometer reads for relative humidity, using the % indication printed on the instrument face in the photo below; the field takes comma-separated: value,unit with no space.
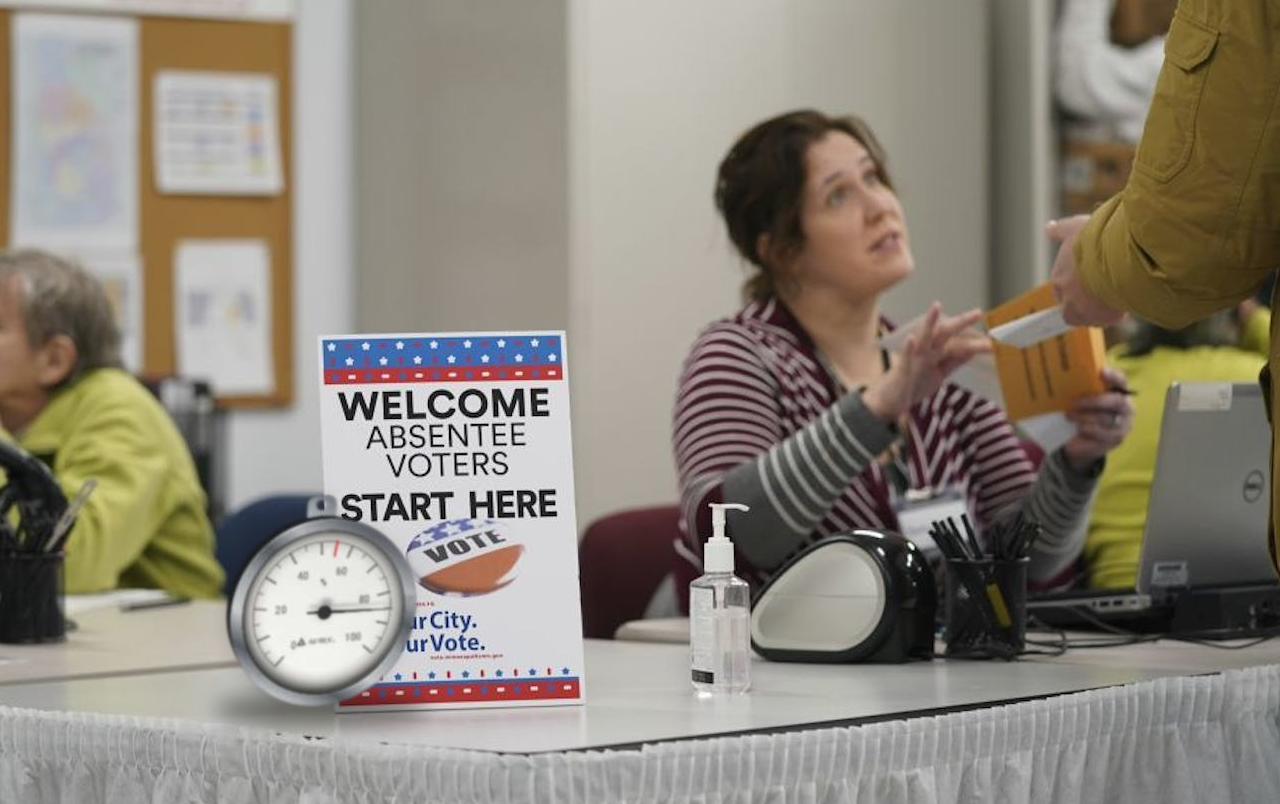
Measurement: 85,%
